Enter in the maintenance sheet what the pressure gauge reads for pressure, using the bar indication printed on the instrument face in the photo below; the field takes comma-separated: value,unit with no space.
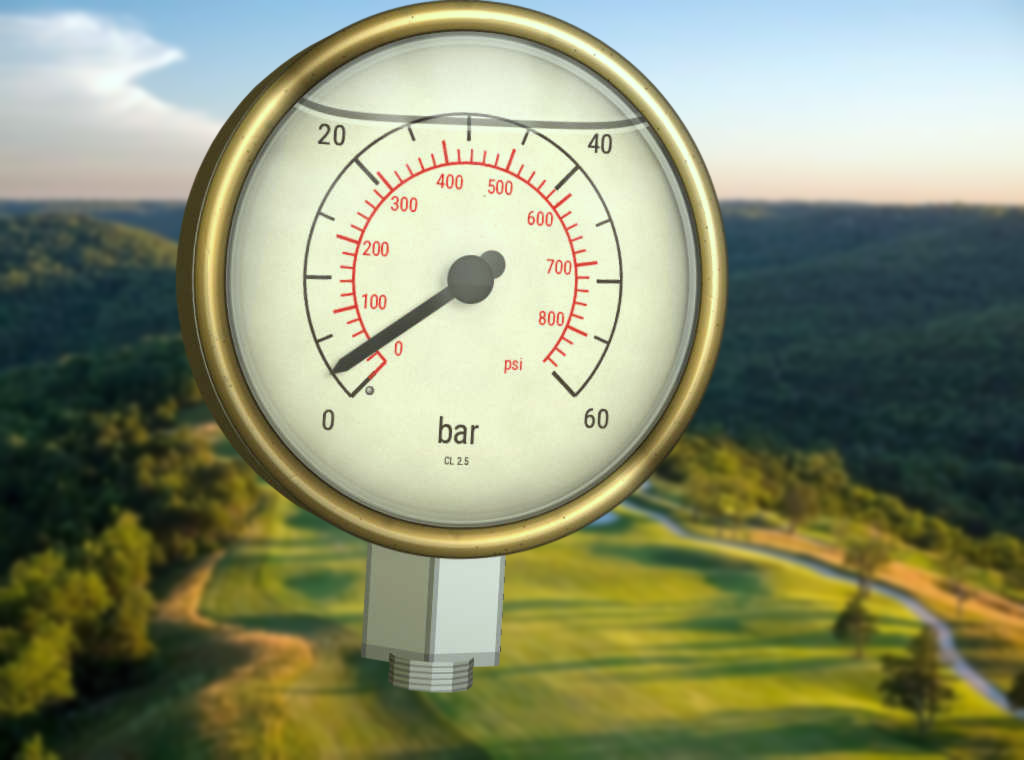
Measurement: 2.5,bar
